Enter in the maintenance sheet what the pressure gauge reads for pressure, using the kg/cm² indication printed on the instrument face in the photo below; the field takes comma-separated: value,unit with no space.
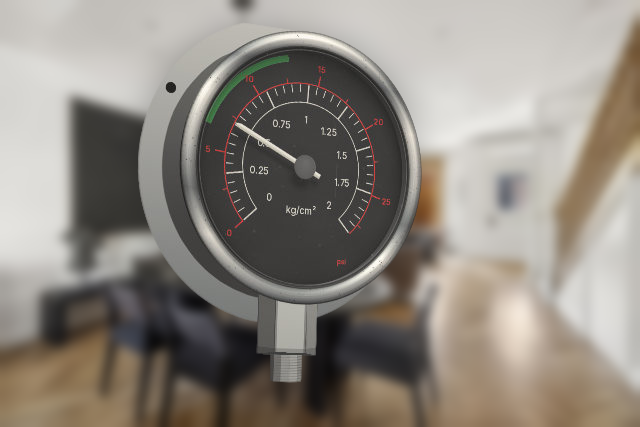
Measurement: 0.5,kg/cm²
